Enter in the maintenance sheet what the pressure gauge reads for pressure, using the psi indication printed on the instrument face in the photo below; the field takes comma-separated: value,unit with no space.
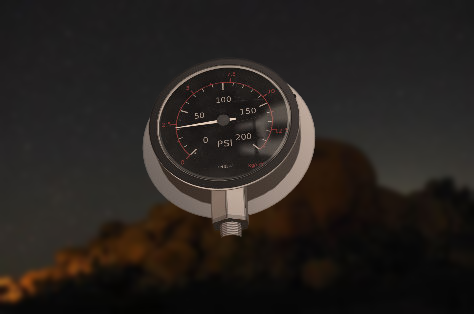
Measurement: 30,psi
